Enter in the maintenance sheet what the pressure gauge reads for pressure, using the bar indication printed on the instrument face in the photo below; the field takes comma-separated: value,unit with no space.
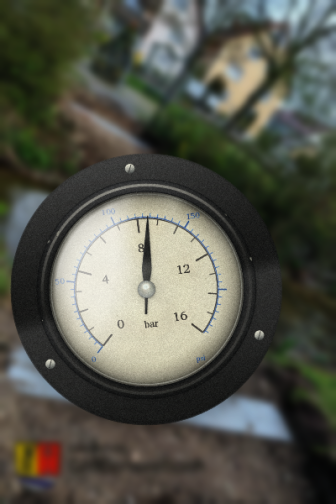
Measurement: 8.5,bar
